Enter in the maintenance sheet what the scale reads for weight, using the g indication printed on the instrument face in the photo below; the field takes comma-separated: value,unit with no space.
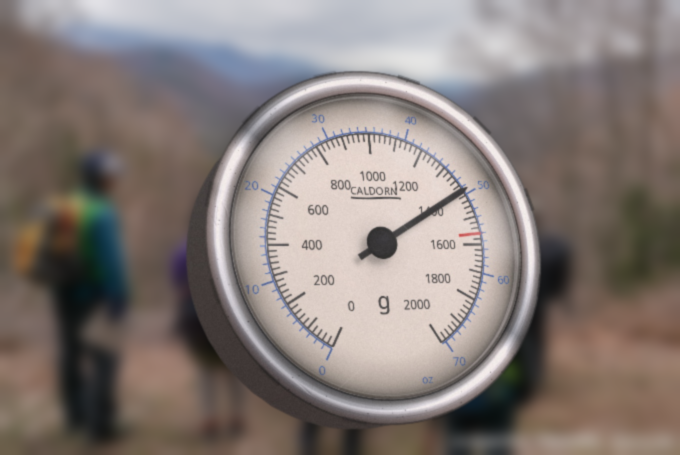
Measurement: 1400,g
